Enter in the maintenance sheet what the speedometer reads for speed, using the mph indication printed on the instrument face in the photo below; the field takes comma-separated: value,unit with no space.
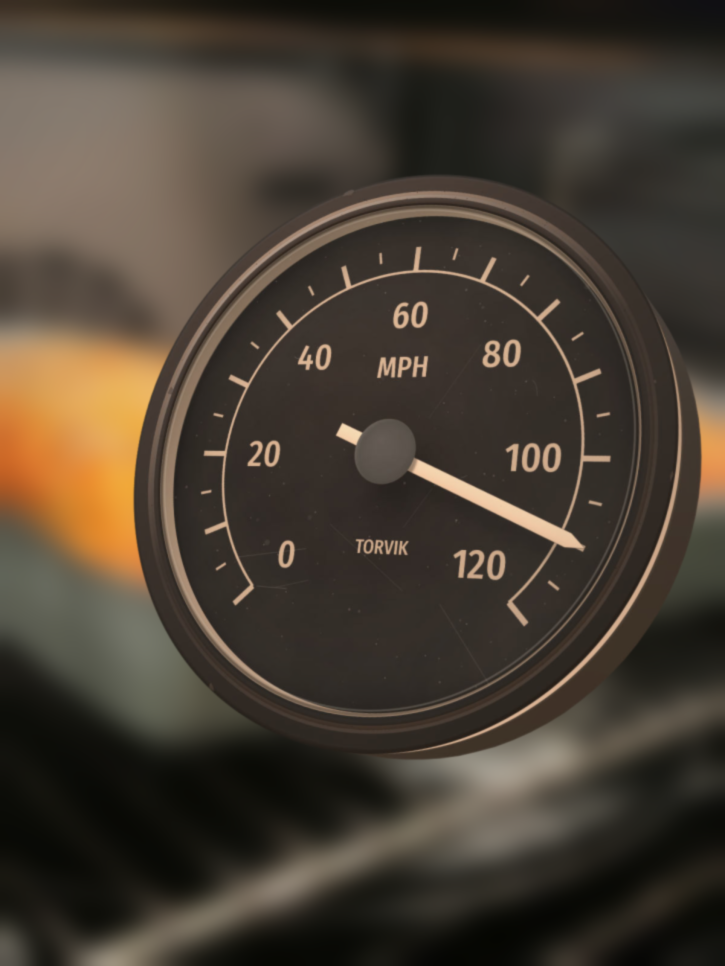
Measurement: 110,mph
